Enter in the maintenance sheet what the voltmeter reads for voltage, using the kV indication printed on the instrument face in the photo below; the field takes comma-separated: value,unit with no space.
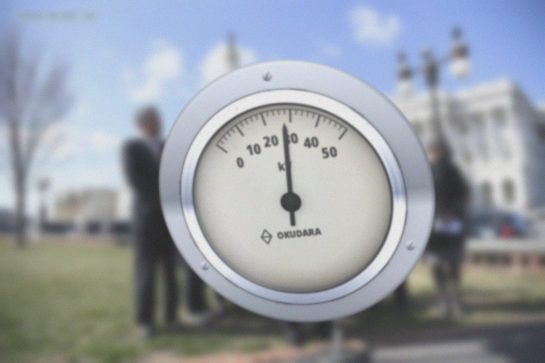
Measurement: 28,kV
